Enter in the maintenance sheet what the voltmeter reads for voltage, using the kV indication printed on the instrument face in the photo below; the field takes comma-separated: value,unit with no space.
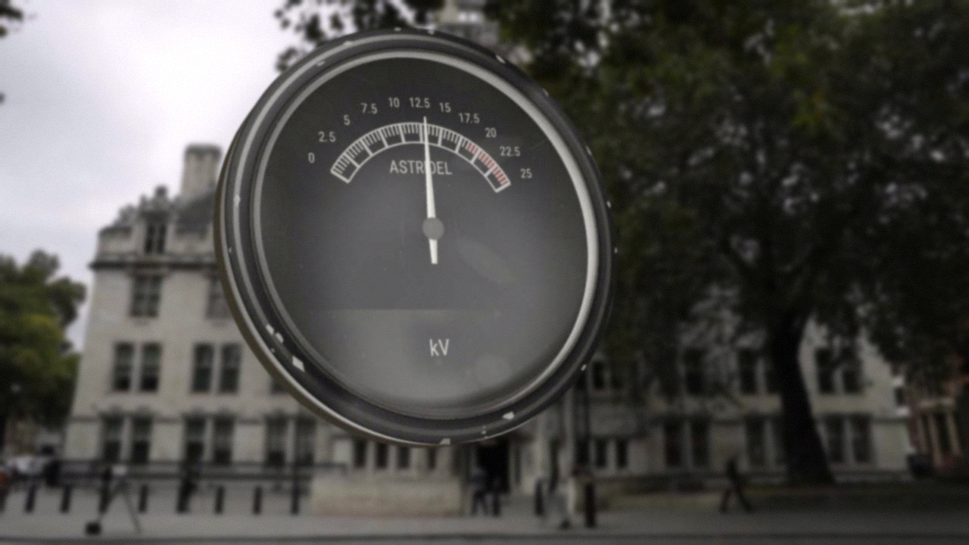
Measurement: 12.5,kV
